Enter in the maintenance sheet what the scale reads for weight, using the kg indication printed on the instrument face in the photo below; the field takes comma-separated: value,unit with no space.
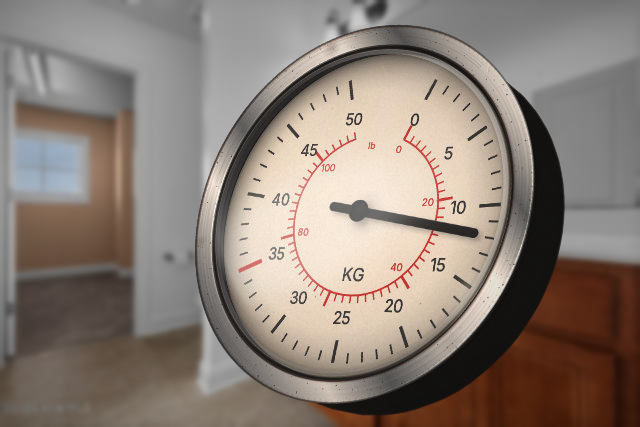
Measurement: 12,kg
